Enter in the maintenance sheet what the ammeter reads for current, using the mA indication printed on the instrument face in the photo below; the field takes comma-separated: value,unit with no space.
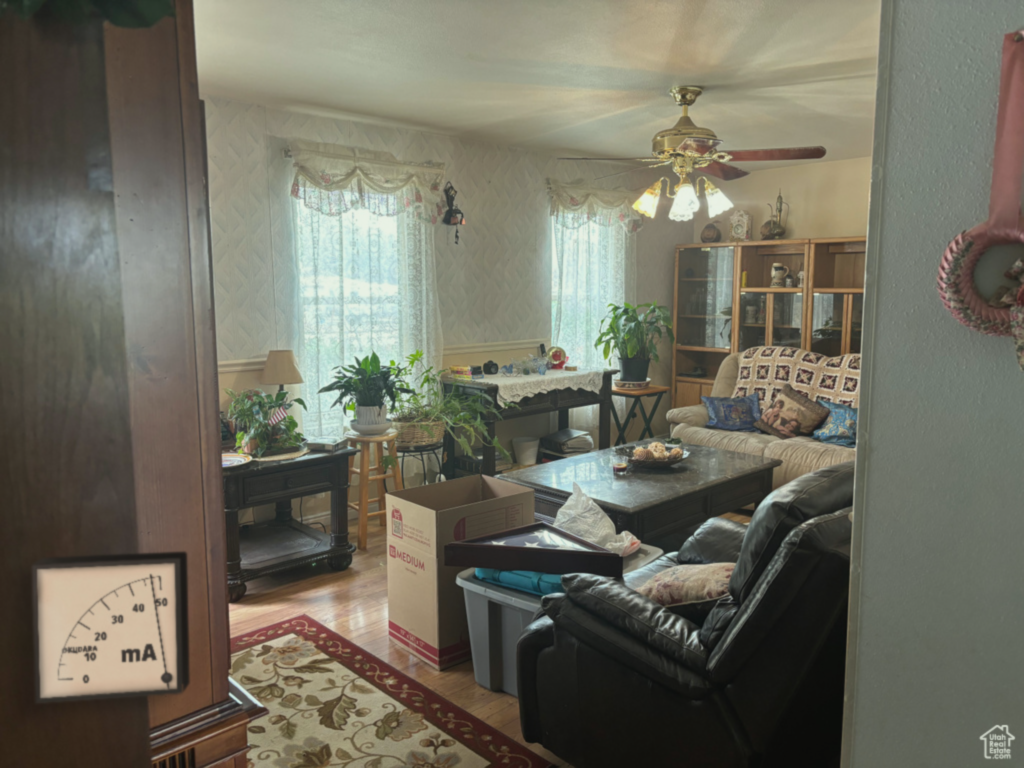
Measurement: 47.5,mA
